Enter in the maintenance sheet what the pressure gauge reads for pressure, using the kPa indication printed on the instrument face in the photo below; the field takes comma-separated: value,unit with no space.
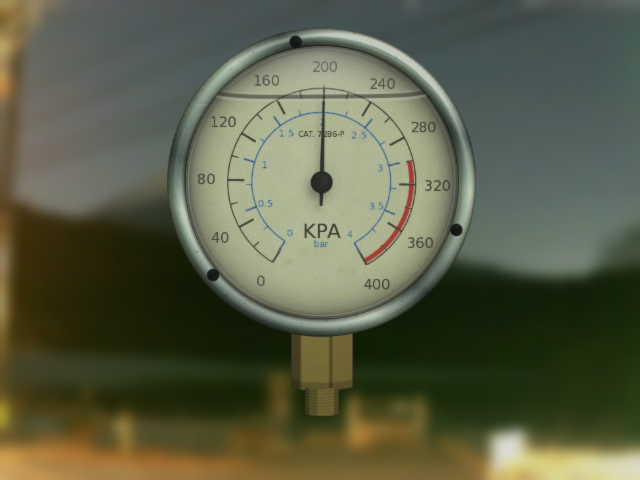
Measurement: 200,kPa
